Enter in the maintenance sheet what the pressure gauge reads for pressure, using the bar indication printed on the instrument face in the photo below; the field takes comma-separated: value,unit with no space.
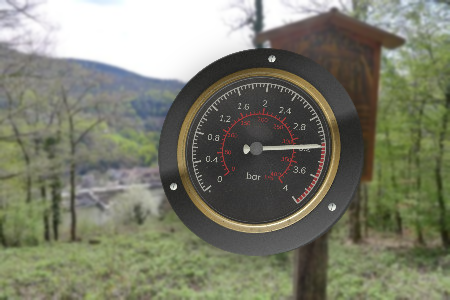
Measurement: 3.2,bar
